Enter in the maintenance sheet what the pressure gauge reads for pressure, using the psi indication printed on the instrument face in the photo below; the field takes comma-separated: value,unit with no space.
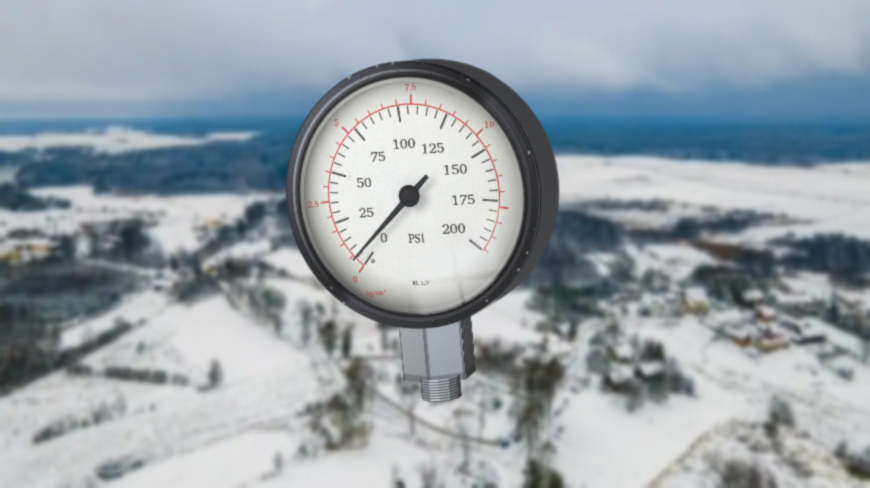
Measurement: 5,psi
